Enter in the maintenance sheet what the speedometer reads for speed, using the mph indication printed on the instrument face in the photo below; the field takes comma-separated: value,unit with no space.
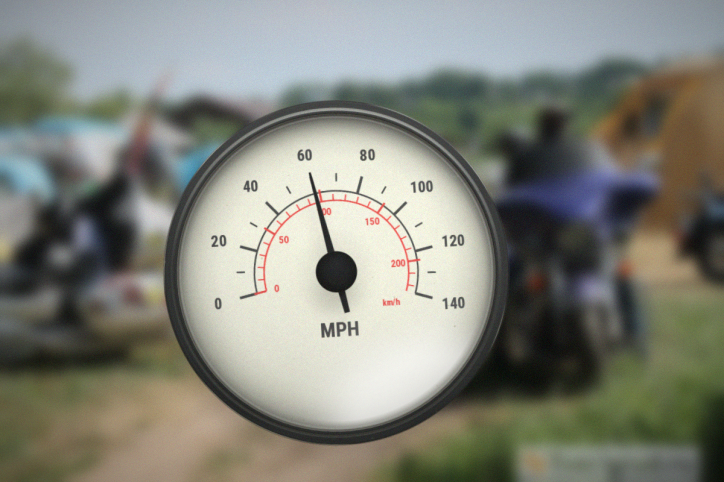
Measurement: 60,mph
